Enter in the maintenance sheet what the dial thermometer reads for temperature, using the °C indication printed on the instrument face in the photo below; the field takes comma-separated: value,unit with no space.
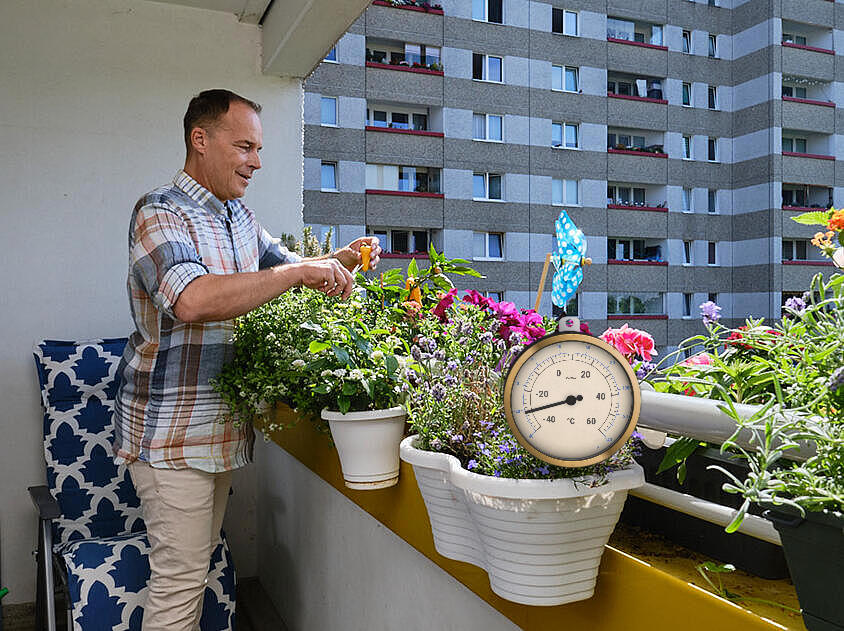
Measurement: -30,°C
